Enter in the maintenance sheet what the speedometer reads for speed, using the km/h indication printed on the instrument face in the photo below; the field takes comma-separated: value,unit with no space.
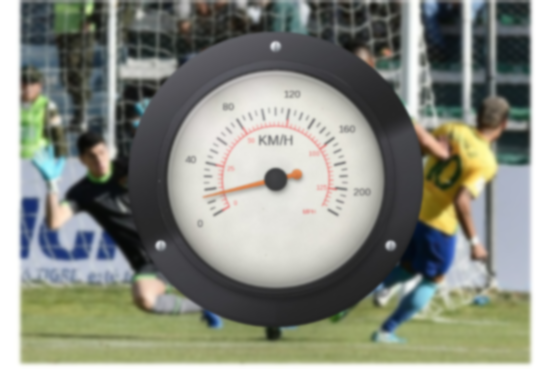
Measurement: 15,km/h
